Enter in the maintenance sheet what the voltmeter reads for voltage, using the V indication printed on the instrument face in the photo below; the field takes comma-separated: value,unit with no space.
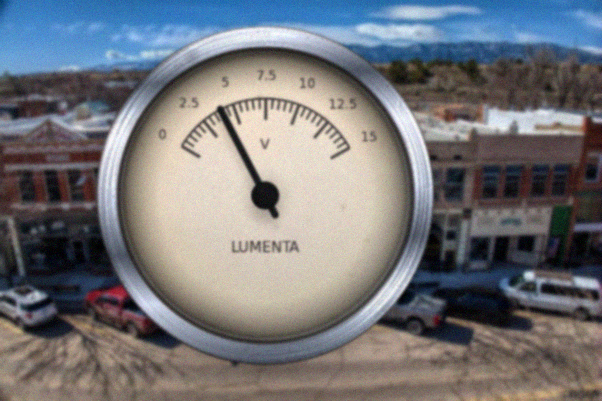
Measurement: 4,V
